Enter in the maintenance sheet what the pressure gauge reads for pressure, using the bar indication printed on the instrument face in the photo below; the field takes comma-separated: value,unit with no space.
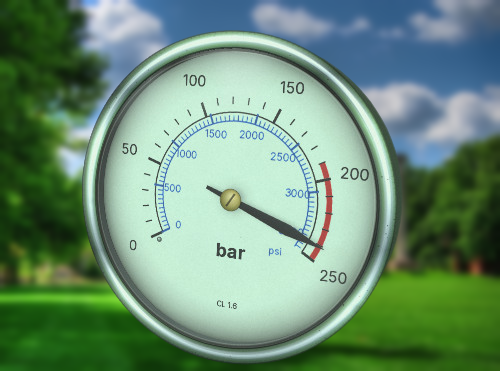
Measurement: 240,bar
